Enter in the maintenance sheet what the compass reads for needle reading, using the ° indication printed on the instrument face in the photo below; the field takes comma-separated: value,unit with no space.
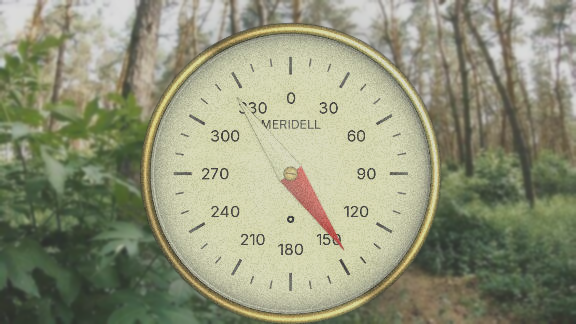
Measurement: 145,°
